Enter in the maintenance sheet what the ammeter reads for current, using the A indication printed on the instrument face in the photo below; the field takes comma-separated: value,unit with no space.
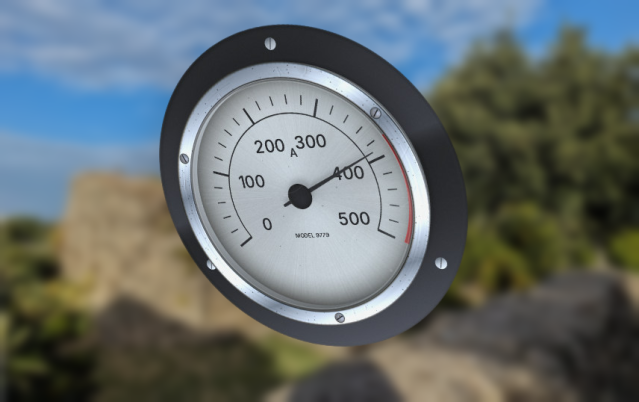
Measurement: 390,A
